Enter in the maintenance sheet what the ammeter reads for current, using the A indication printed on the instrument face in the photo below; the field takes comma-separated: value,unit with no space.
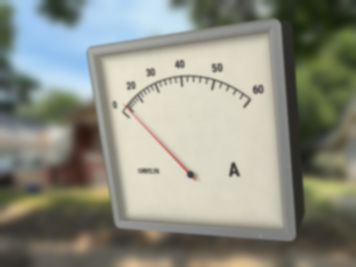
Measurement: 10,A
